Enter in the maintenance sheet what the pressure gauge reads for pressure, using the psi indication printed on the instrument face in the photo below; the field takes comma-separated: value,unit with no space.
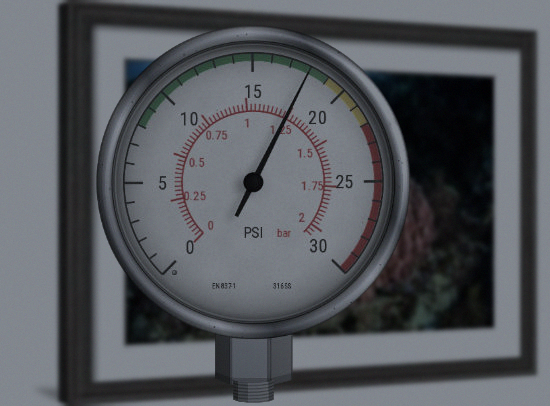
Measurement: 18,psi
